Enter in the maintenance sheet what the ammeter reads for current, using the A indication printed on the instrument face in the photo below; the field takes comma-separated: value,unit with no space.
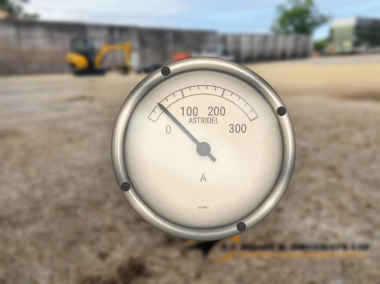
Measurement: 40,A
